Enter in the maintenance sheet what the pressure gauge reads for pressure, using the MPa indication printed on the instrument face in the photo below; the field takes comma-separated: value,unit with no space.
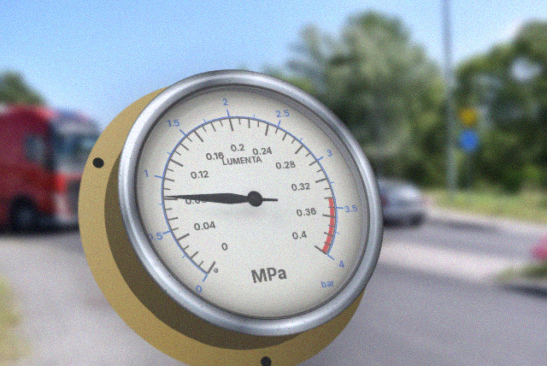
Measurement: 0.08,MPa
